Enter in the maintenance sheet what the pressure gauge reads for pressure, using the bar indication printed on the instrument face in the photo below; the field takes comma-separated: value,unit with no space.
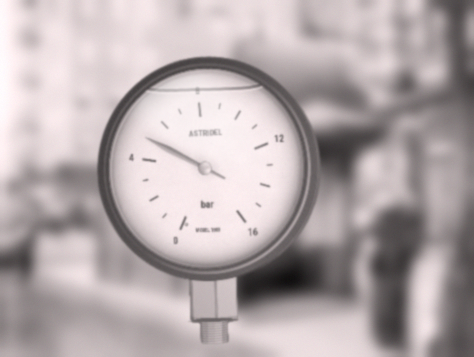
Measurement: 5,bar
